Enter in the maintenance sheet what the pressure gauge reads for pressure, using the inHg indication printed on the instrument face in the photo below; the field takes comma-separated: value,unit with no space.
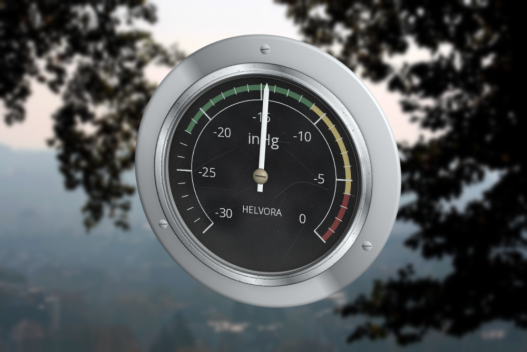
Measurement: -14.5,inHg
